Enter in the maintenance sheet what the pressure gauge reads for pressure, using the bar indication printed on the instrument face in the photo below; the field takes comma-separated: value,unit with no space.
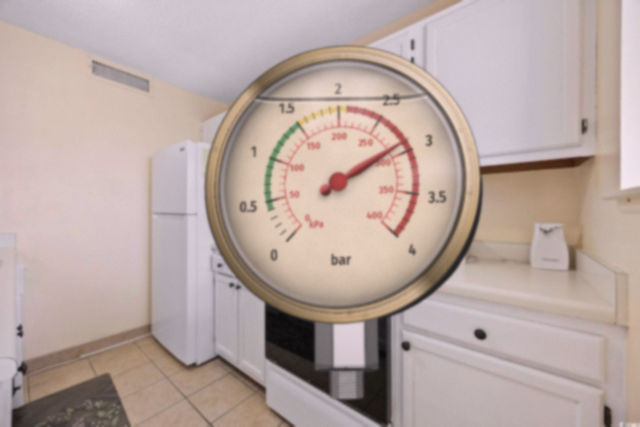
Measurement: 2.9,bar
